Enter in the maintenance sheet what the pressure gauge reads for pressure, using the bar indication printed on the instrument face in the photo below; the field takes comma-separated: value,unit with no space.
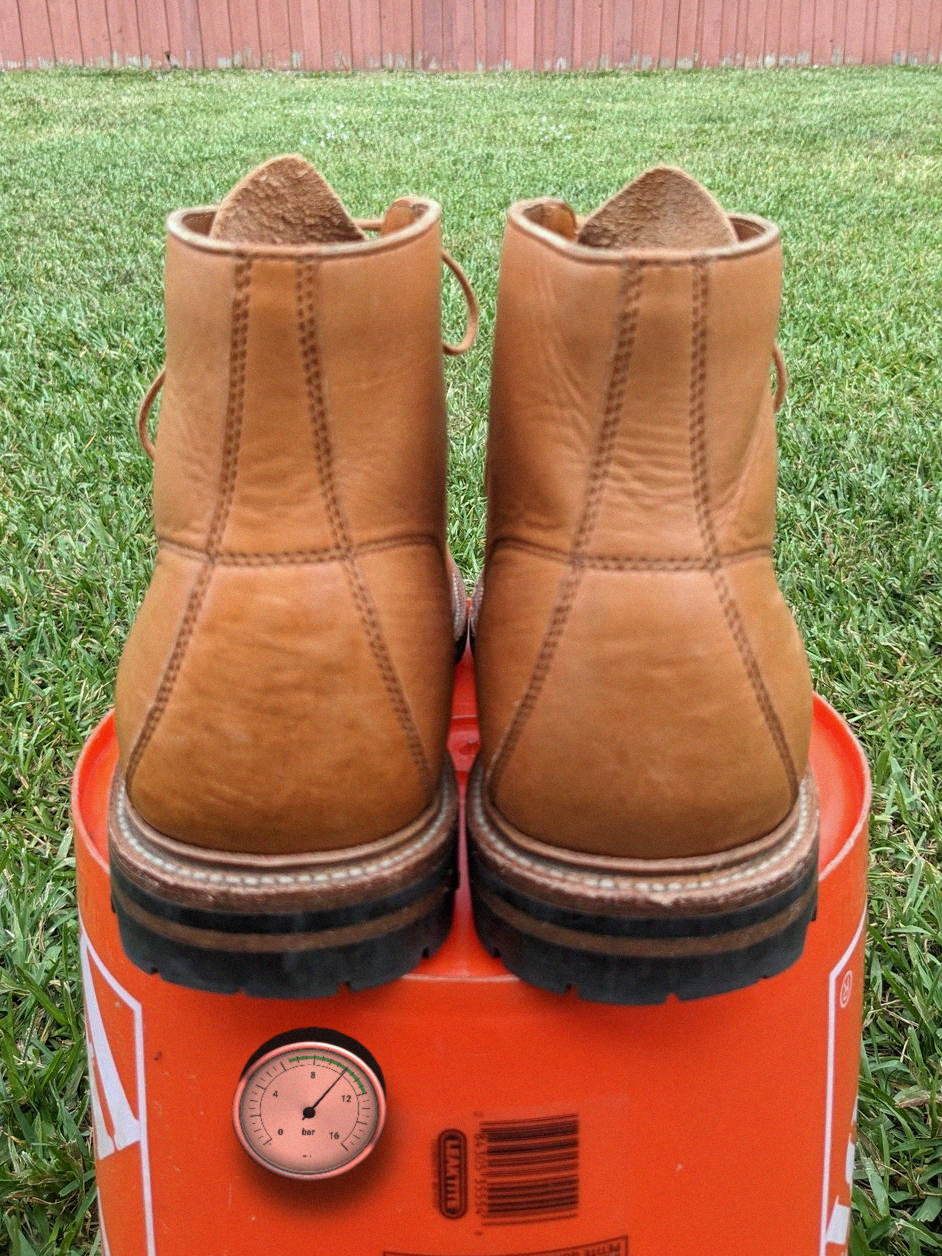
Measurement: 10,bar
